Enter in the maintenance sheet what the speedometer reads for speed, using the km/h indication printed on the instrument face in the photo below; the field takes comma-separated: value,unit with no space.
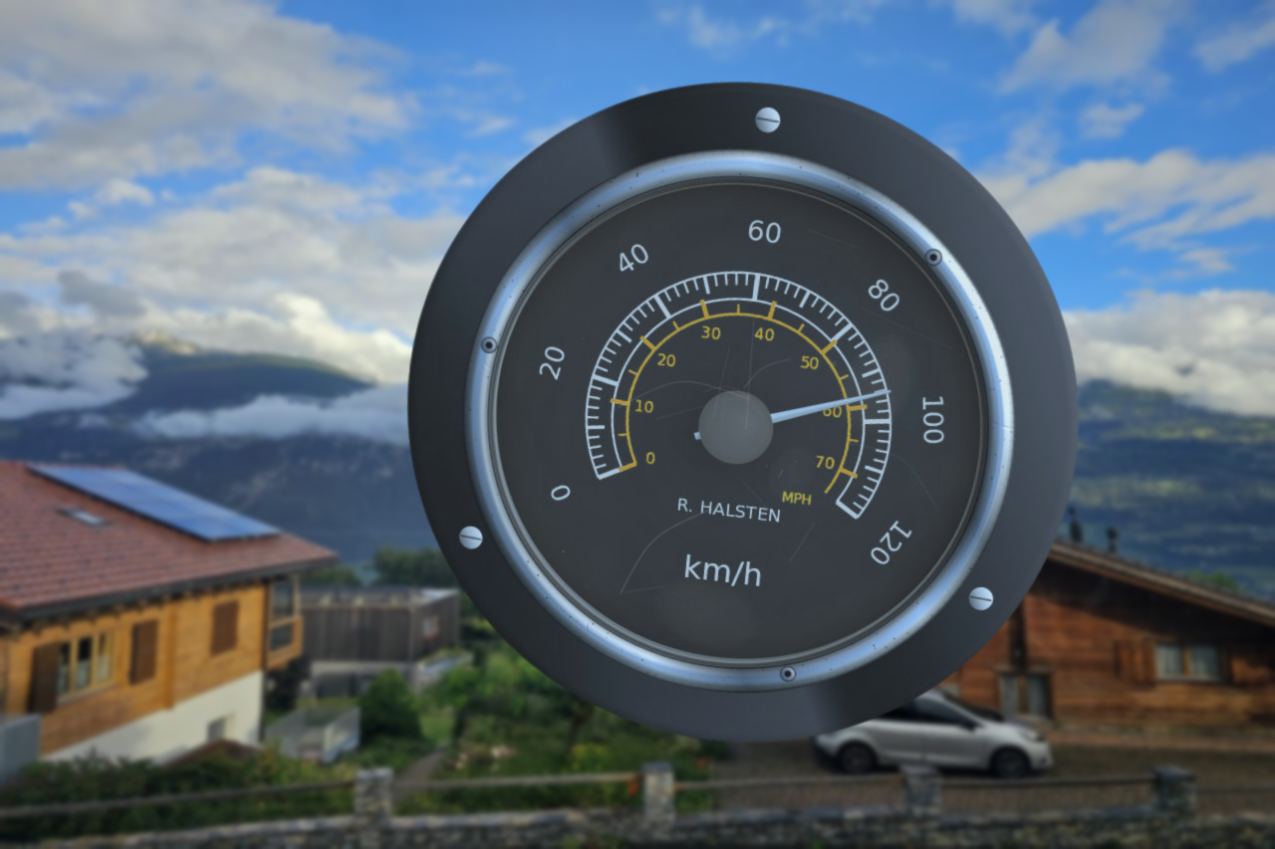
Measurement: 94,km/h
